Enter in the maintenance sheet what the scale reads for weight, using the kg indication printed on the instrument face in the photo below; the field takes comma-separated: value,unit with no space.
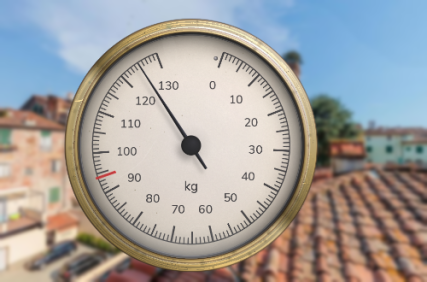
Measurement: 125,kg
